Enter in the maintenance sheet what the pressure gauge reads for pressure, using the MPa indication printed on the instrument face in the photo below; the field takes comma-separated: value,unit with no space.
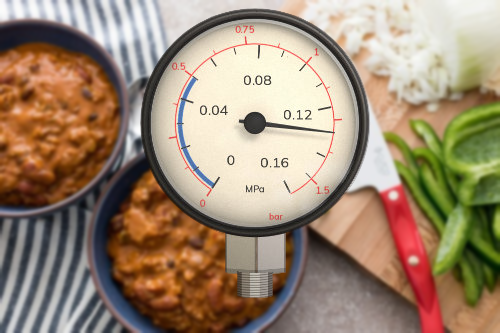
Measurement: 0.13,MPa
